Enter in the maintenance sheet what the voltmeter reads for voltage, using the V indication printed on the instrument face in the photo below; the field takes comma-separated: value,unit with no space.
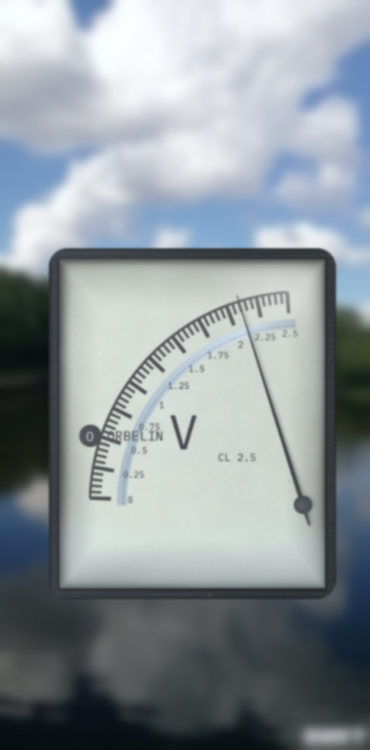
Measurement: 2.1,V
